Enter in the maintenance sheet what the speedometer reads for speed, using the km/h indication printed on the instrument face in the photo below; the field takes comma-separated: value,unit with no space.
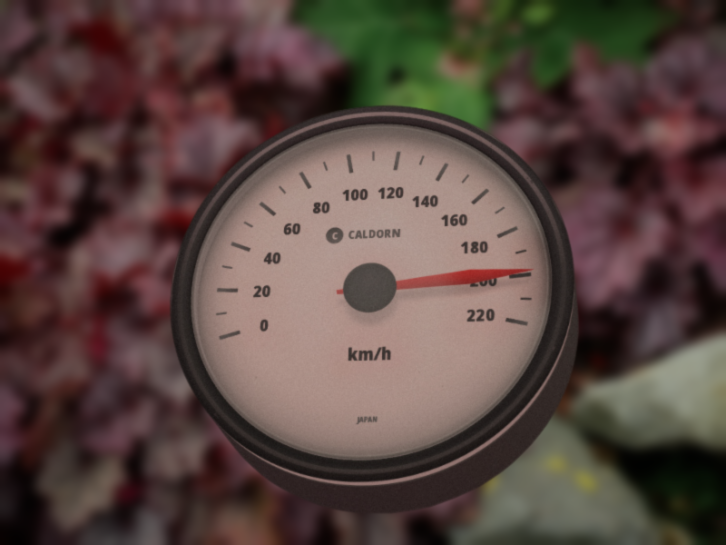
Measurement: 200,km/h
